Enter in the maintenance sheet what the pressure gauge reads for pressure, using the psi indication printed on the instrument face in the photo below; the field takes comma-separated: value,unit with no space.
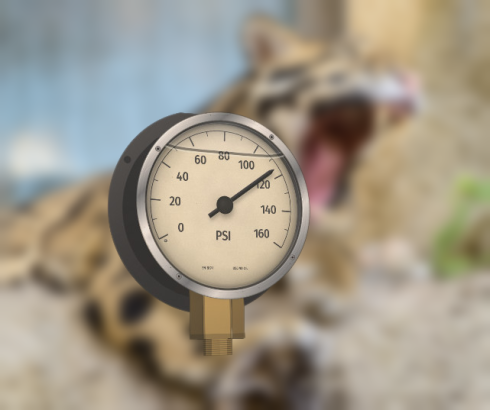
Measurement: 115,psi
